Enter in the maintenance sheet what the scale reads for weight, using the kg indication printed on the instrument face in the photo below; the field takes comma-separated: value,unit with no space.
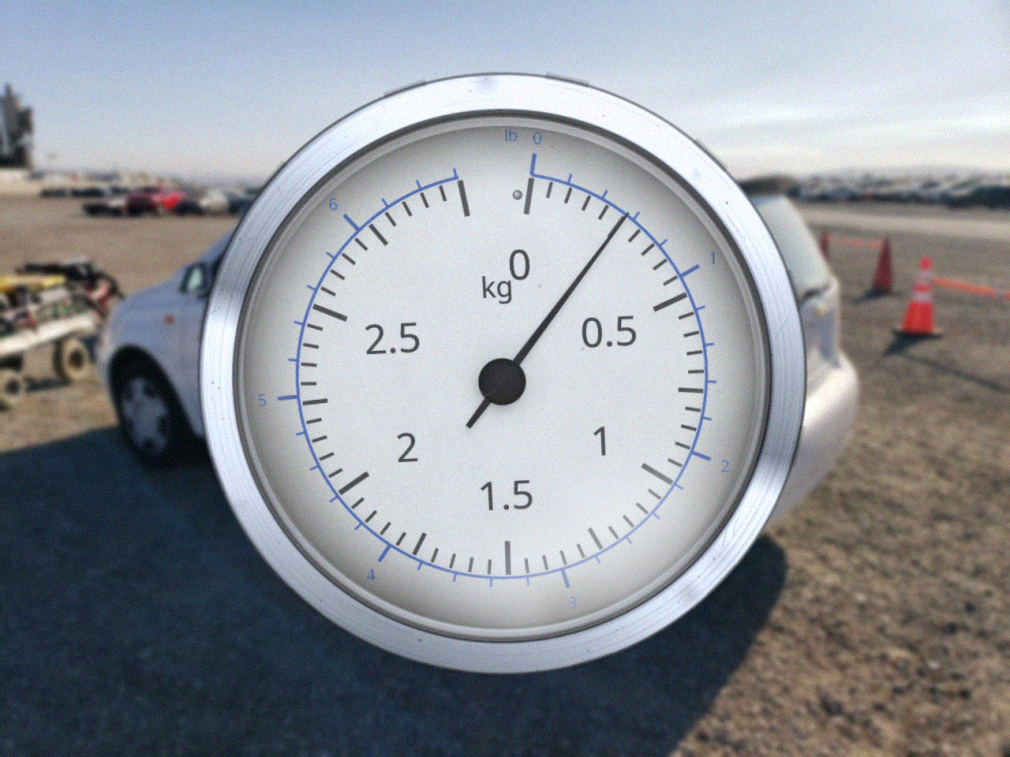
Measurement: 0.25,kg
